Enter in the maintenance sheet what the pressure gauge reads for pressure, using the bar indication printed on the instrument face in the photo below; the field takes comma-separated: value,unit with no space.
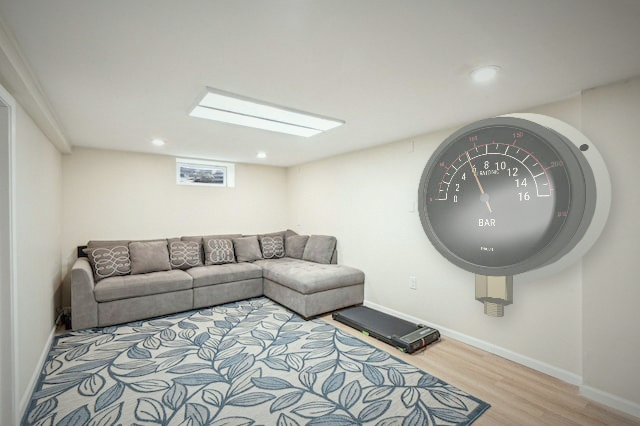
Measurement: 6,bar
